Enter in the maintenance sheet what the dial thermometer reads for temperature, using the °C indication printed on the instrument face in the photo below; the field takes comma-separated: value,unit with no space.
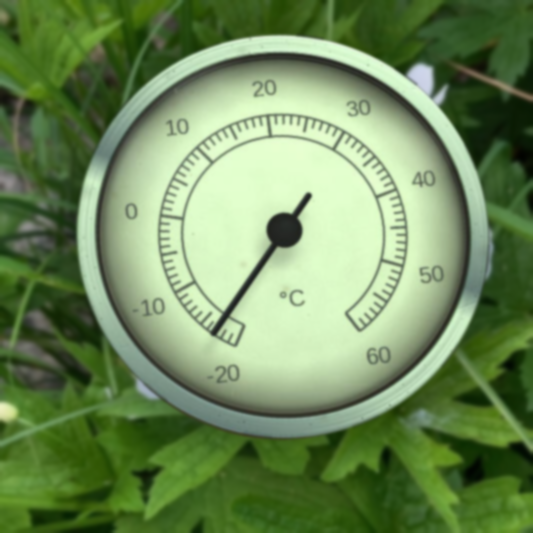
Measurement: -17,°C
